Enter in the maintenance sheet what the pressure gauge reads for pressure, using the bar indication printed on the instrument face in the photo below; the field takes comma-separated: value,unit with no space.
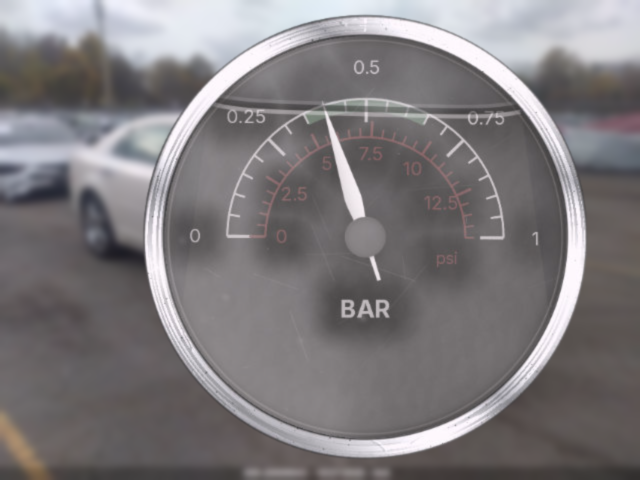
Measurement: 0.4,bar
